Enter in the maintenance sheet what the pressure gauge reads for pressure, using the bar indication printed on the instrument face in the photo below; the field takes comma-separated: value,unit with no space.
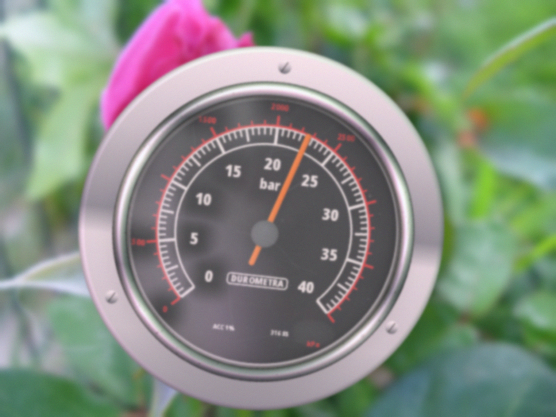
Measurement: 22.5,bar
